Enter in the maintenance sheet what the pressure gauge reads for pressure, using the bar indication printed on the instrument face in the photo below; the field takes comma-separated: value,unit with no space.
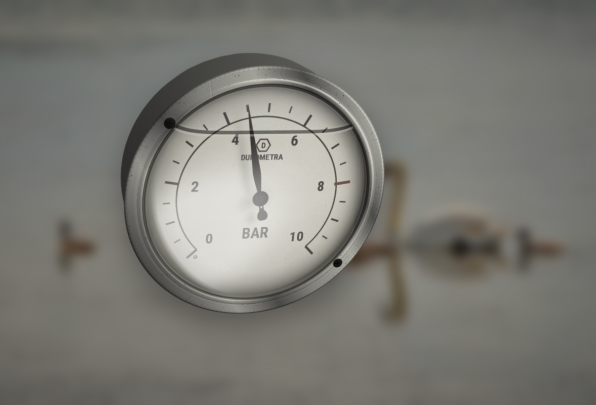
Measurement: 4.5,bar
